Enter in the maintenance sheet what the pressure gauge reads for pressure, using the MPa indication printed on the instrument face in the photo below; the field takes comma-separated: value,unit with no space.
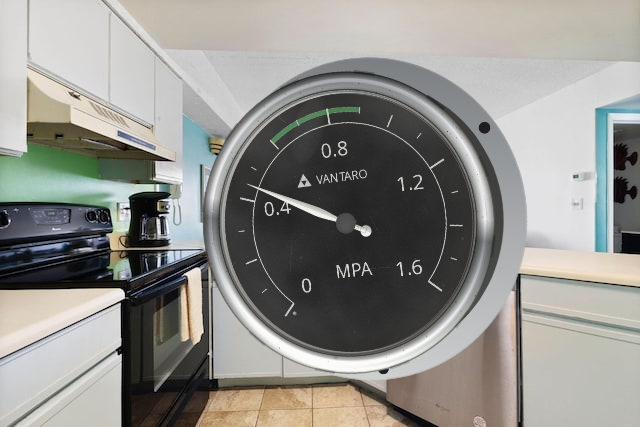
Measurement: 0.45,MPa
